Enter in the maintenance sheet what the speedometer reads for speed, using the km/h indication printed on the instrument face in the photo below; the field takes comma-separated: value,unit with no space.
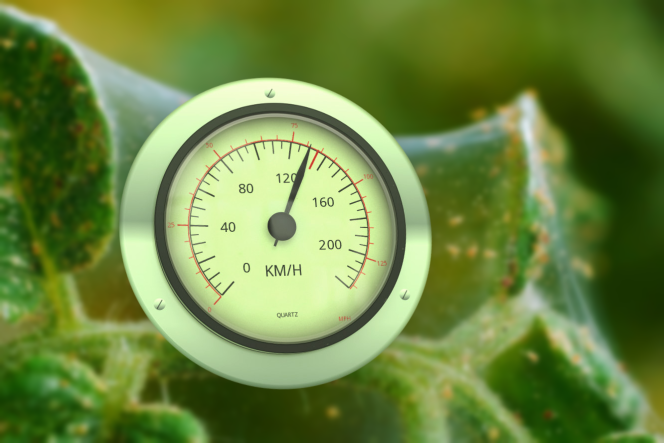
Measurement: 130,km/h
